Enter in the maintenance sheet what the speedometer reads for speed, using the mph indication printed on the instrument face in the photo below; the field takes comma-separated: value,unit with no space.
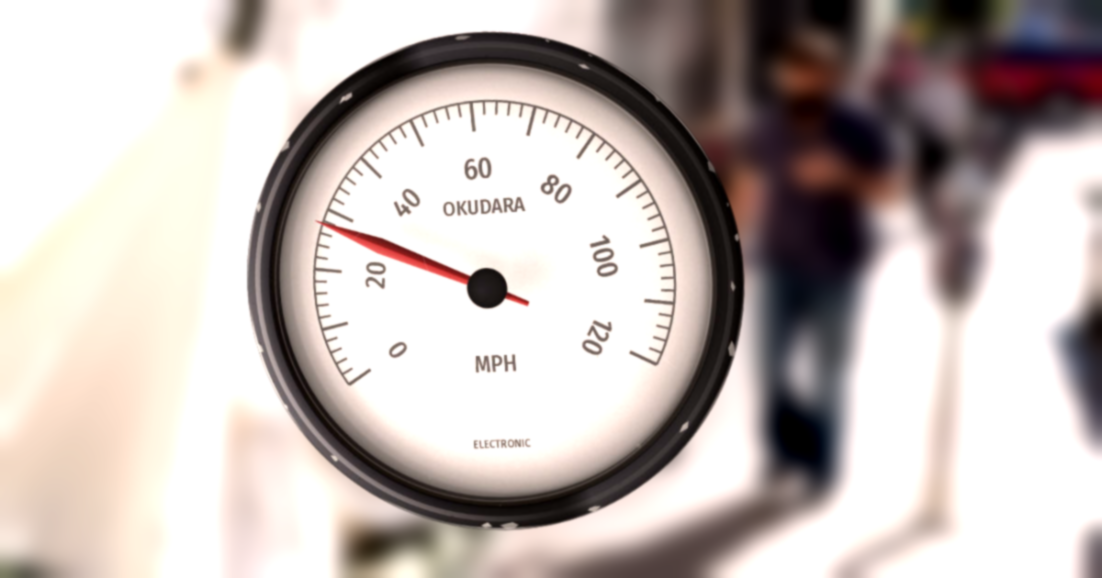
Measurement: 28,mph
